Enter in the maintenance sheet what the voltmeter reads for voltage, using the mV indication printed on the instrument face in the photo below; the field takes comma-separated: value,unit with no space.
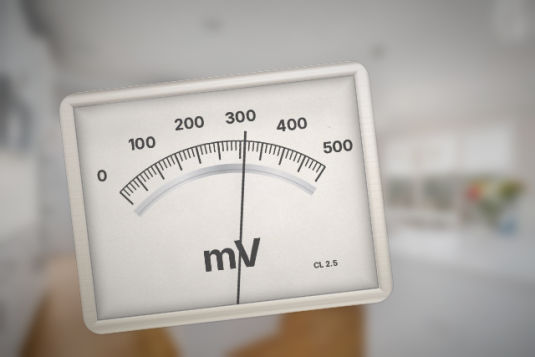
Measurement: 310,mV
